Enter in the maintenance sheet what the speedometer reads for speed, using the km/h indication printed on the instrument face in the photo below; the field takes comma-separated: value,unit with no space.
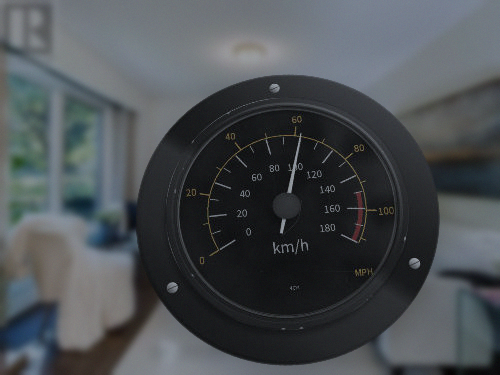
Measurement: 100,km/h
